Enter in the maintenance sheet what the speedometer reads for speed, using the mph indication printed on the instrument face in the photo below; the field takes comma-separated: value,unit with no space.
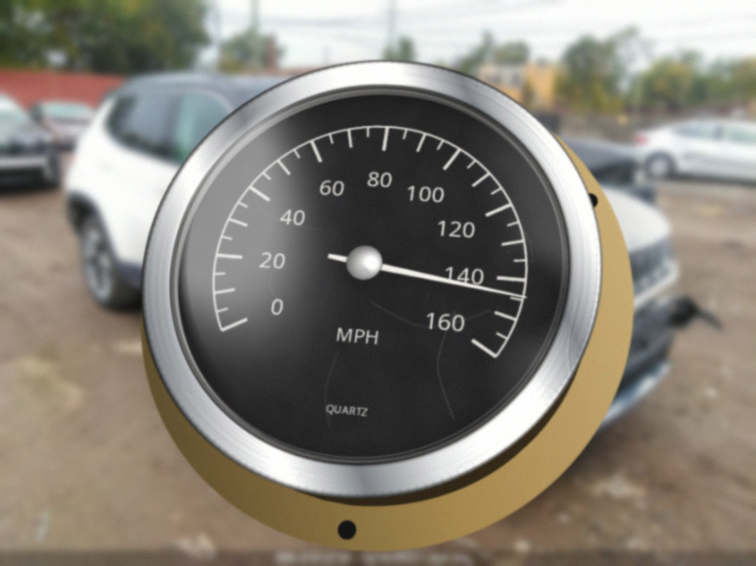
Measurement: 145,mph
